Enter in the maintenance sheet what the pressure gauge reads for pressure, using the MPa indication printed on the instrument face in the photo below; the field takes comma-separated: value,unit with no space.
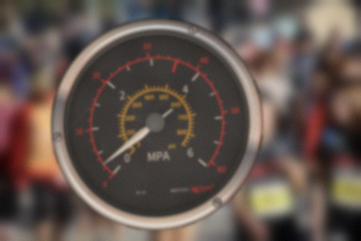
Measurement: 0.25,MPa
